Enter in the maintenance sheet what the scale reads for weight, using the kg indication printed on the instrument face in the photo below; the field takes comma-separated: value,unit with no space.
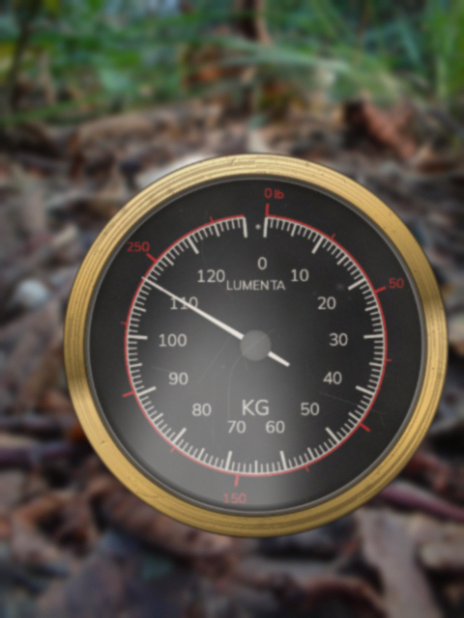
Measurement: 110,kg
